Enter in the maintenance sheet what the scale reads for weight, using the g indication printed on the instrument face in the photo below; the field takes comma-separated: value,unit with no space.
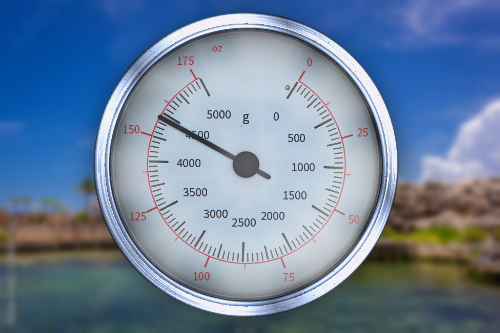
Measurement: 4450,g
